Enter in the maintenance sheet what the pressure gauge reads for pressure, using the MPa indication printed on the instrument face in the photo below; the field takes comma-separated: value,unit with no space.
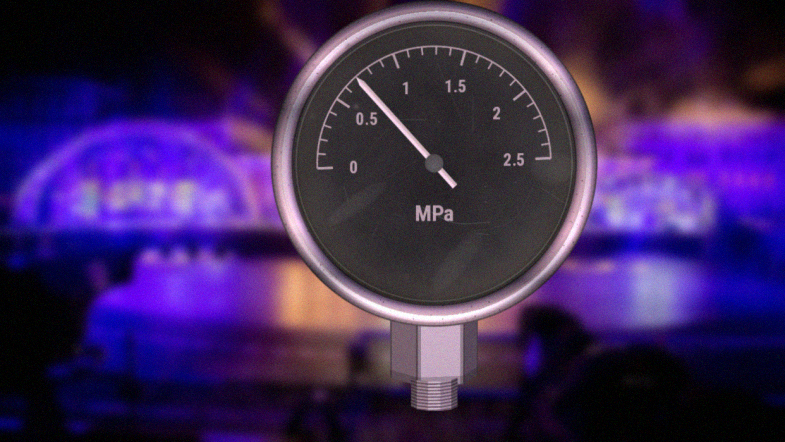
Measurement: 0.7,MPa
